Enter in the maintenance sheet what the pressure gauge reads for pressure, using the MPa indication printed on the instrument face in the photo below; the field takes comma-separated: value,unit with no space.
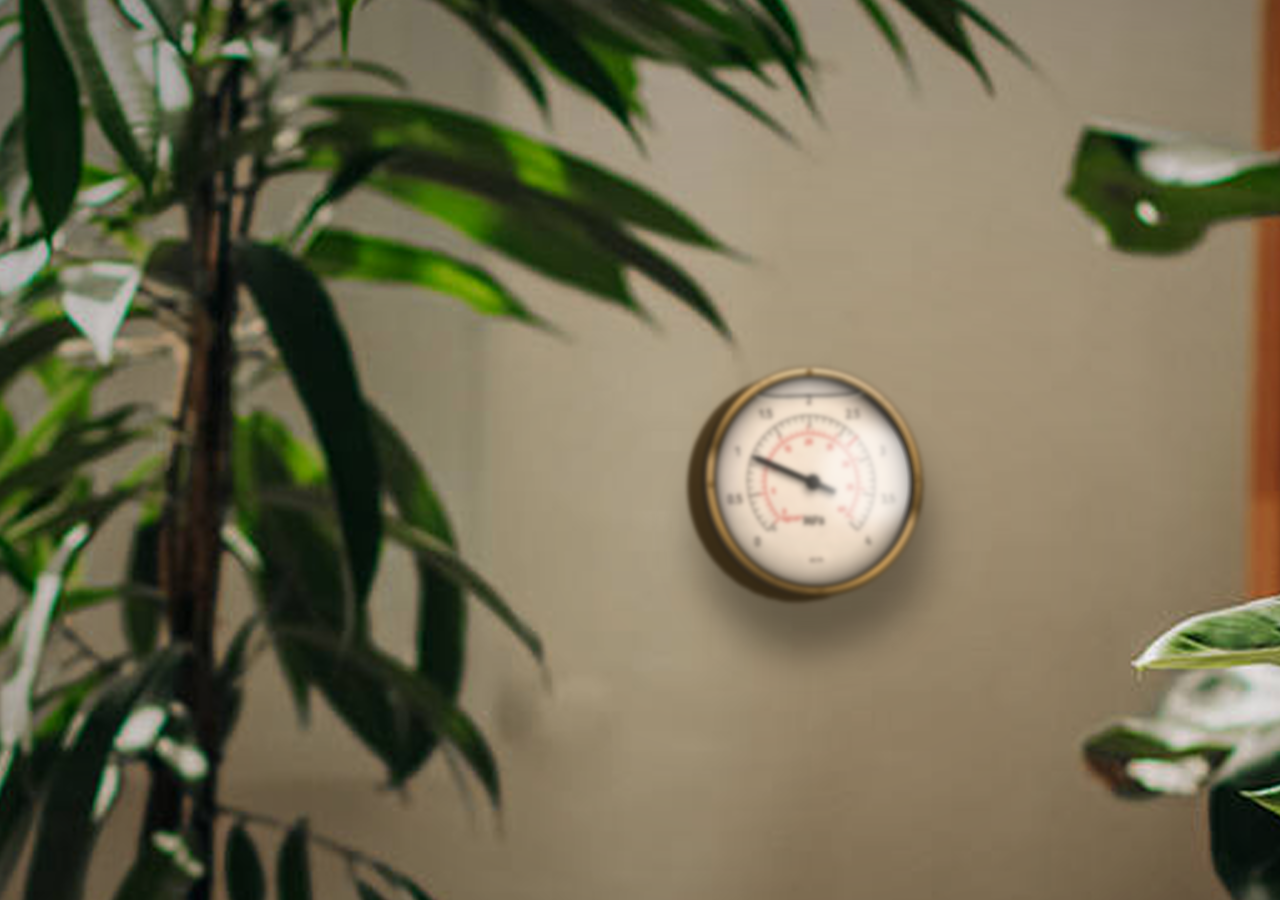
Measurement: 1,MPa
